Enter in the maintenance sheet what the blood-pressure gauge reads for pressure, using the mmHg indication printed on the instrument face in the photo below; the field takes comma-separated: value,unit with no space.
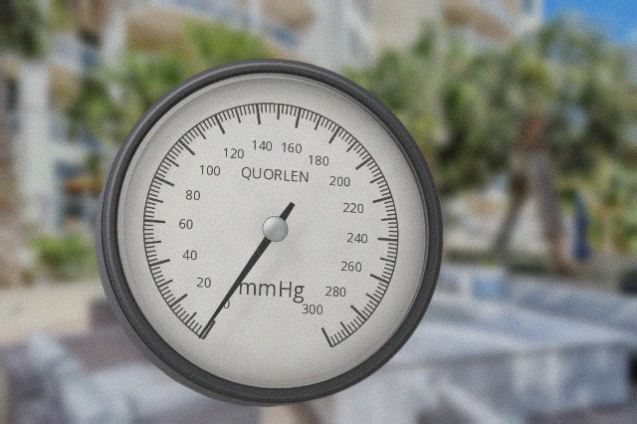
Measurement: 2,mmHg
